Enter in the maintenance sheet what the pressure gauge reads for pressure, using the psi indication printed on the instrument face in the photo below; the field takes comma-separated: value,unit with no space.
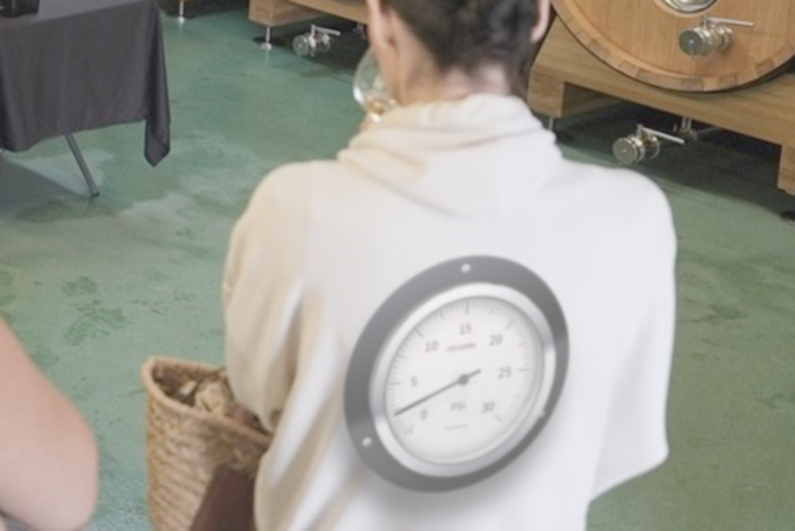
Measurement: 2.5,psi
